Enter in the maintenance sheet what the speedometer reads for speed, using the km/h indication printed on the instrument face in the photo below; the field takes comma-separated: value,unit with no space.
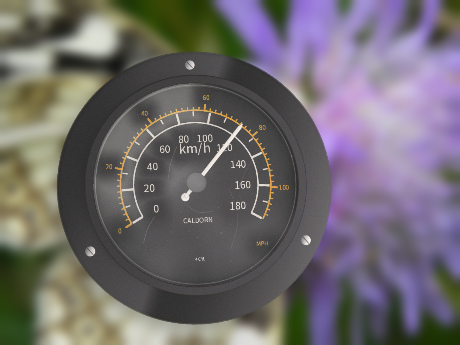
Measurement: 120,km/h
